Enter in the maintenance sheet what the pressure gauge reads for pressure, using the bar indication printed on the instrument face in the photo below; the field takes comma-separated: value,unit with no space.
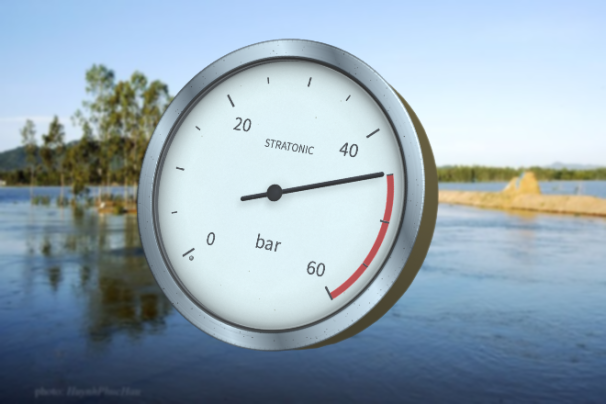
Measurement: 45,bar
